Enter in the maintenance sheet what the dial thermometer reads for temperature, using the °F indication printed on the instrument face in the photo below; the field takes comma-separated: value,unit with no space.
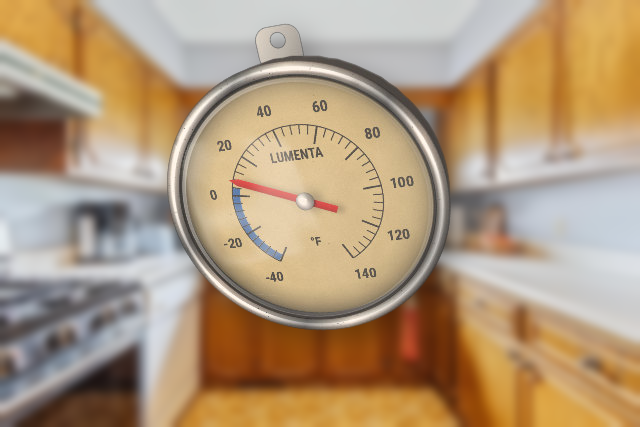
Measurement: 8,°F
